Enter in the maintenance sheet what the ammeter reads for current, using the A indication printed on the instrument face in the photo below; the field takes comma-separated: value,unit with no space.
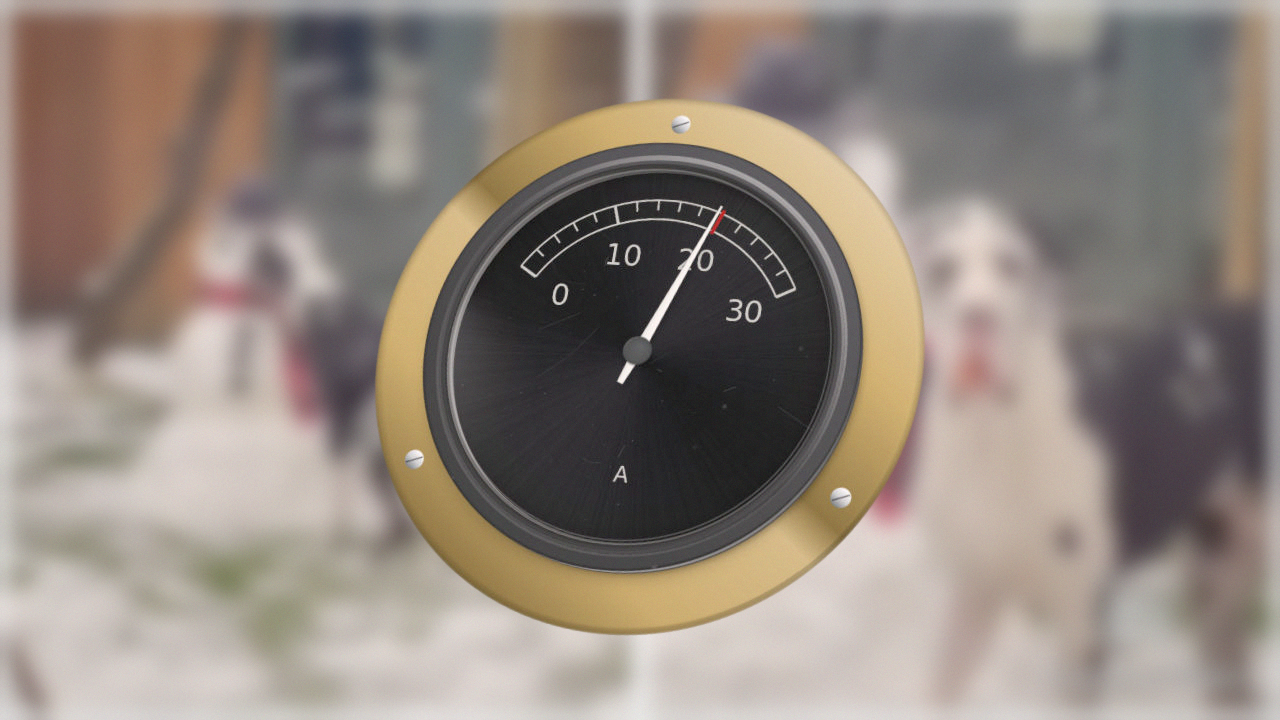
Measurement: 20,A
